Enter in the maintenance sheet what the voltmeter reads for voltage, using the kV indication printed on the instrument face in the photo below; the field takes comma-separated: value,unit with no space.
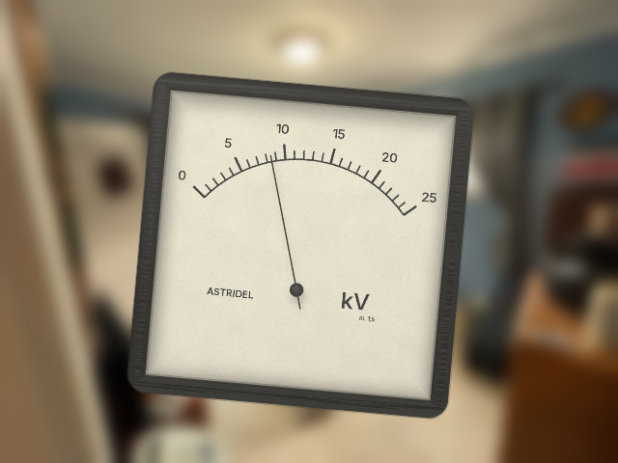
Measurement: 8.5,kV
